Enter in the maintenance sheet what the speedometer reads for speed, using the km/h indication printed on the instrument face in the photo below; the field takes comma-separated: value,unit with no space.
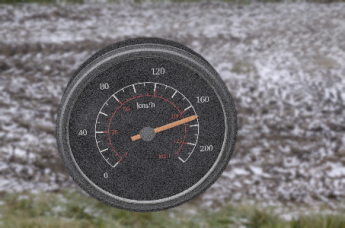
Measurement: 170,km/h
